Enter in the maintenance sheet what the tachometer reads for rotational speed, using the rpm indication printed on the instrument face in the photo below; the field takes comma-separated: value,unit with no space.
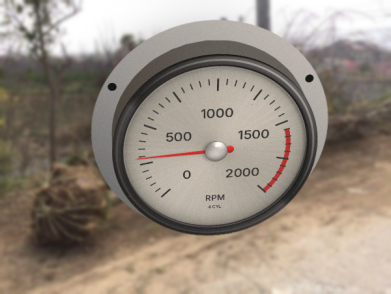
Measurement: 300,rpm
